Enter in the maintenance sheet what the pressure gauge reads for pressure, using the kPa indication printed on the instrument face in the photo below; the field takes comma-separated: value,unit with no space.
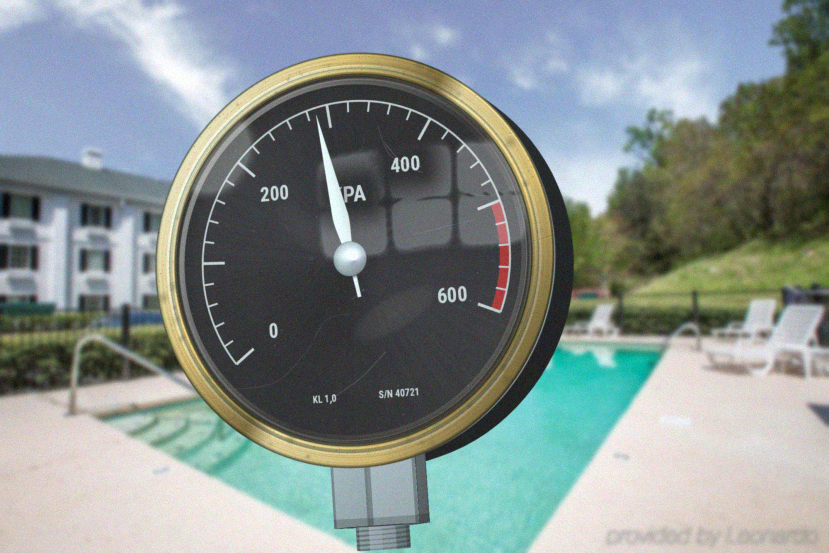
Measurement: 290,kPa
